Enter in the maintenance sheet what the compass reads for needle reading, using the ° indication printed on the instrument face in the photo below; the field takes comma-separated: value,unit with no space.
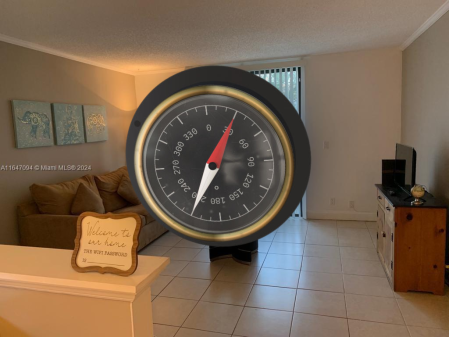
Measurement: 30,°
